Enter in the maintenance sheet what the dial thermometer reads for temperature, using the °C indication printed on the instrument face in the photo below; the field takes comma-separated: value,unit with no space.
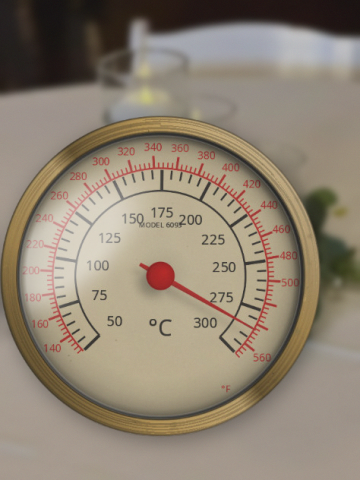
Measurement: 285,°C
